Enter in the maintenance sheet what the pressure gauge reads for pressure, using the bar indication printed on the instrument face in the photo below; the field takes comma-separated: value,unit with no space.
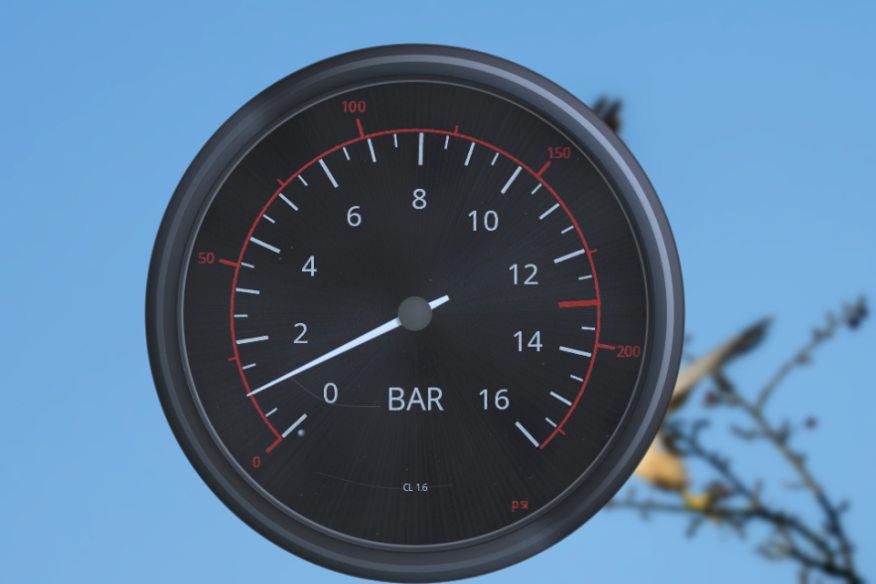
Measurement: 1,bar
